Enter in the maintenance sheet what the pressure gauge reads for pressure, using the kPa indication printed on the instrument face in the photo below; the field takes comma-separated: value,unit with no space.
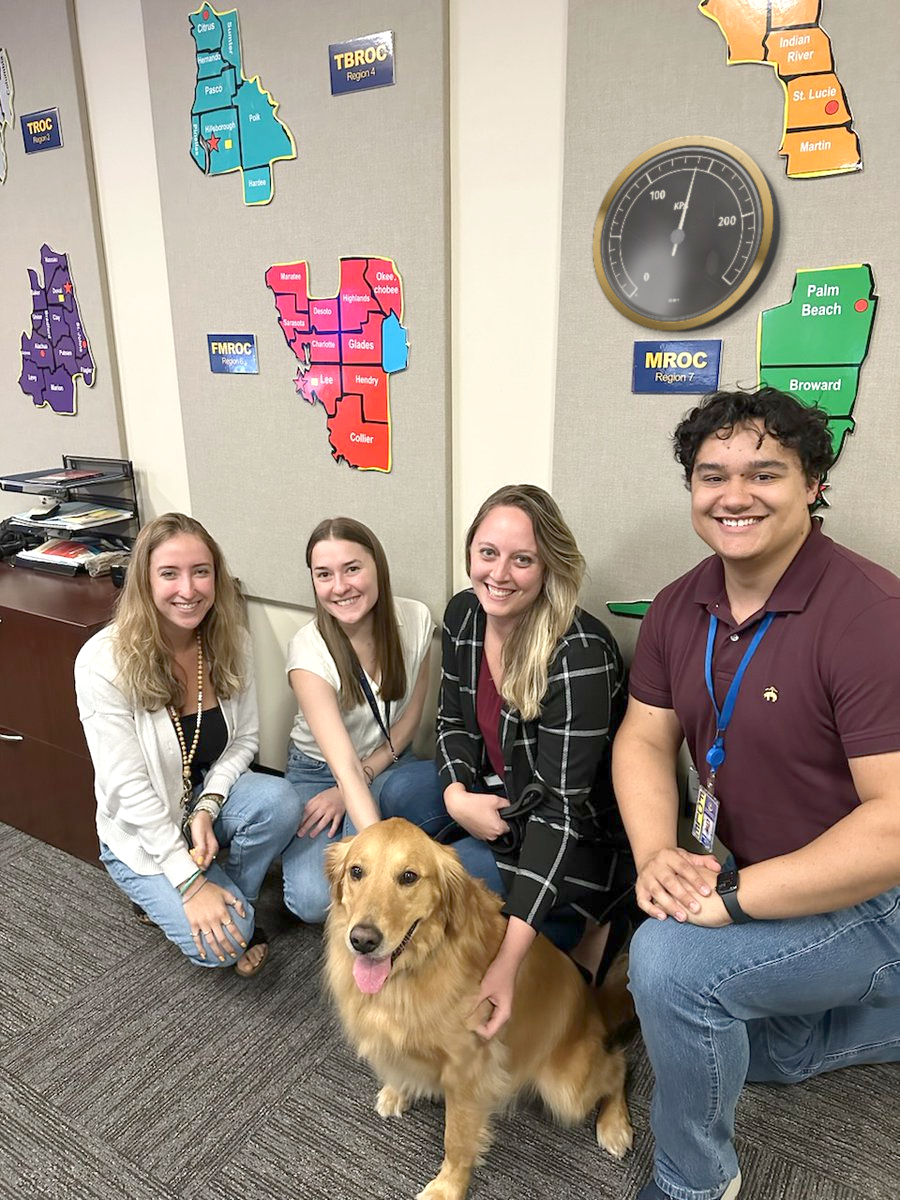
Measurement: 140,kPa
